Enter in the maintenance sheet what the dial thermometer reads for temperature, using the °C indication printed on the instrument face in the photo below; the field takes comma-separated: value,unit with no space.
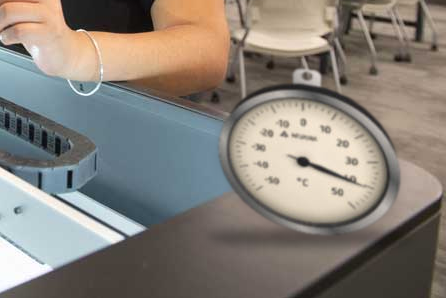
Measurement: 40,°C
